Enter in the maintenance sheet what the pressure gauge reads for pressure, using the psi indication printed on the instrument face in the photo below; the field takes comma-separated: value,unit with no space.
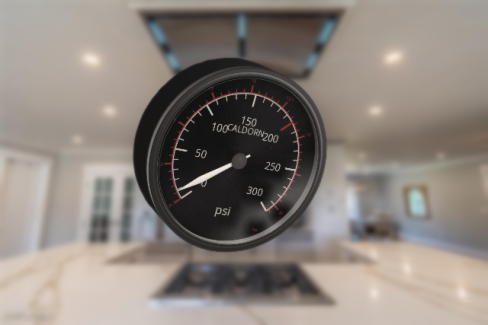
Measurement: 10,psi
